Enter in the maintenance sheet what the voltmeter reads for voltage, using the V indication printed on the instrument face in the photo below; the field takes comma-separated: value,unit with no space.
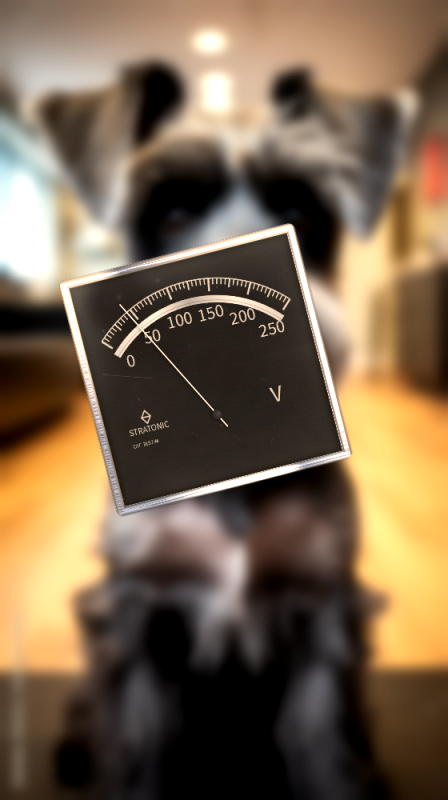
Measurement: 45,V
